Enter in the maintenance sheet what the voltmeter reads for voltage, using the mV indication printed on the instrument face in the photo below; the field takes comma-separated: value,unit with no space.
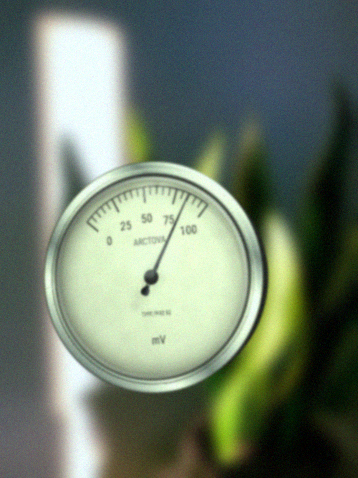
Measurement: 85,mV
